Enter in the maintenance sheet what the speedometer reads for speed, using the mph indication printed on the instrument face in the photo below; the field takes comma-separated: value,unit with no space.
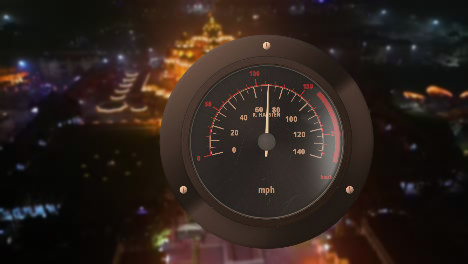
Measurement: 70,mph
